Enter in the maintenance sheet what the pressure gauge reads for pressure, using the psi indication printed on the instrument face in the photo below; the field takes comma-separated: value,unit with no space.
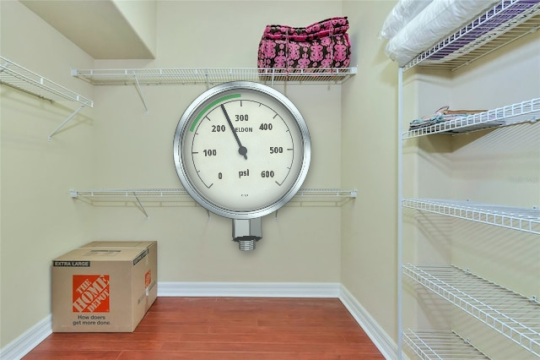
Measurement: 250,psi
